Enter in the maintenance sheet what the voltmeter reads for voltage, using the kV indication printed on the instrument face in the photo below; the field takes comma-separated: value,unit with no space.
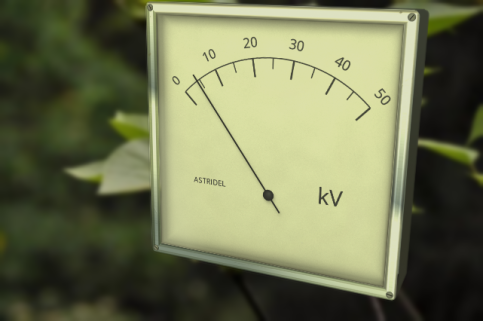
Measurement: 5,kV
